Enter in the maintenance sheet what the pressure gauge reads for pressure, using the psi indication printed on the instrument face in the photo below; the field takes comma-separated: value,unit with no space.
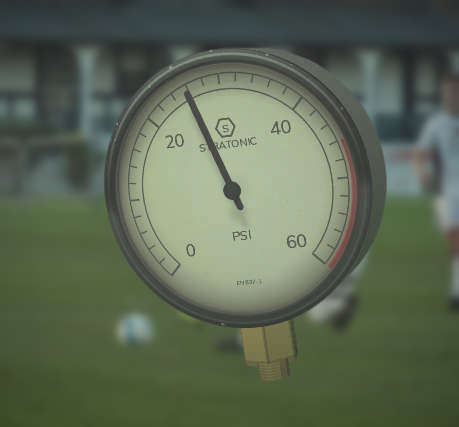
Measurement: 26,psi
